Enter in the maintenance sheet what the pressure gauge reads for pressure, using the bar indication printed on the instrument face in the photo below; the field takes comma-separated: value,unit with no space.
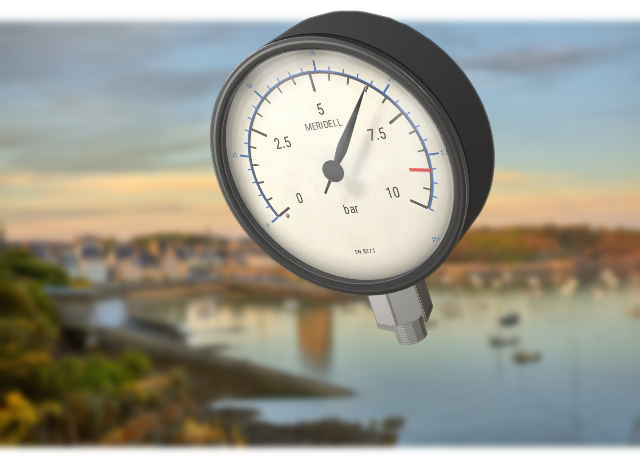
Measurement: 6.5,bar
